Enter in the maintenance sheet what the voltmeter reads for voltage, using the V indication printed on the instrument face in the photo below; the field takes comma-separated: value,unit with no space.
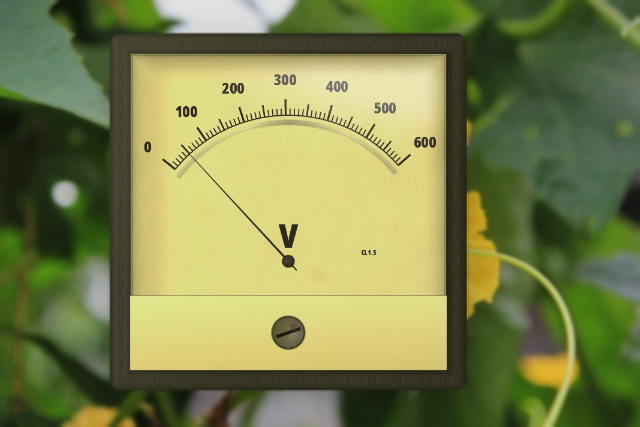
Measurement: 50,V
